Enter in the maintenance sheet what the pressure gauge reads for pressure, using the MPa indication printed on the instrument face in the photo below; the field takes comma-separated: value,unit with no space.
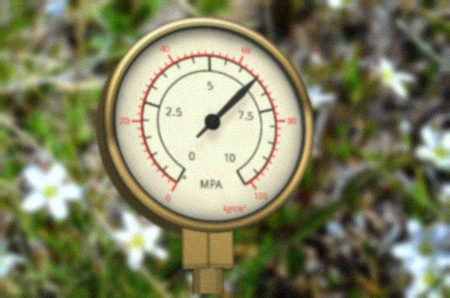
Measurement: 6.5,MPa
